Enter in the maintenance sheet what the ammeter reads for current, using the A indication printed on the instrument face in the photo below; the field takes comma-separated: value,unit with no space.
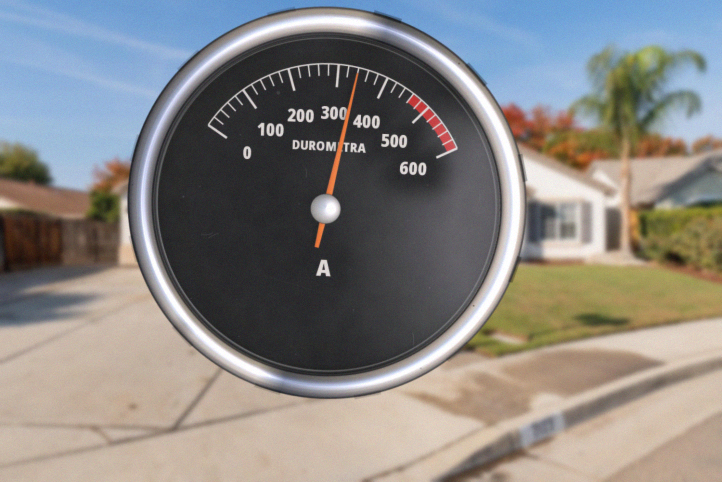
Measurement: 340,A
